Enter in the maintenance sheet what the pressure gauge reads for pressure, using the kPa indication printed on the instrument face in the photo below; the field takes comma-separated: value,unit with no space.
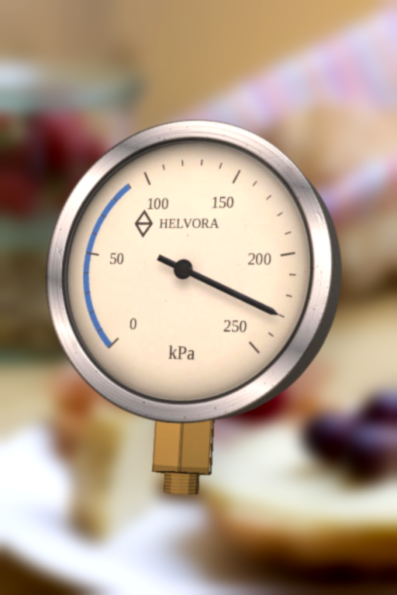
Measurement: 230,kPa
